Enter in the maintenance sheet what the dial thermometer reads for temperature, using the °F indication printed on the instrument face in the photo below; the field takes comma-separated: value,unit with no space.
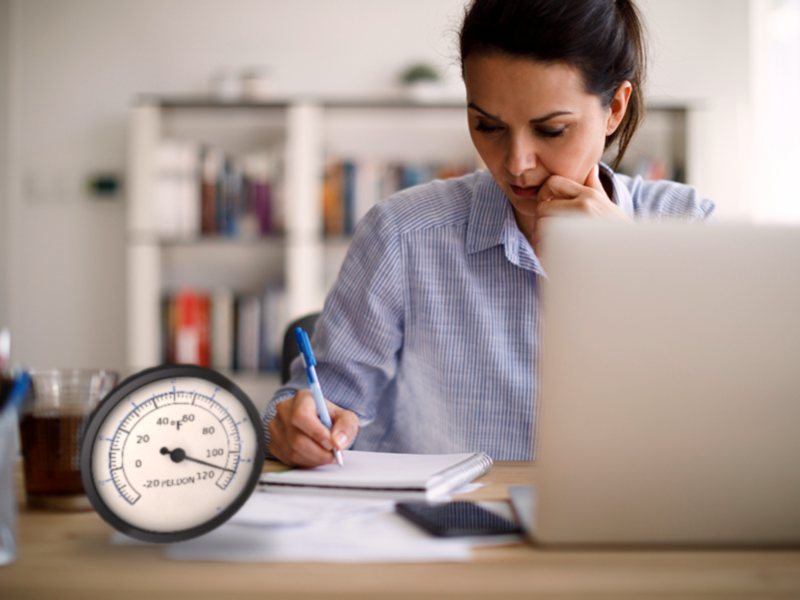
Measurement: 110,°F
